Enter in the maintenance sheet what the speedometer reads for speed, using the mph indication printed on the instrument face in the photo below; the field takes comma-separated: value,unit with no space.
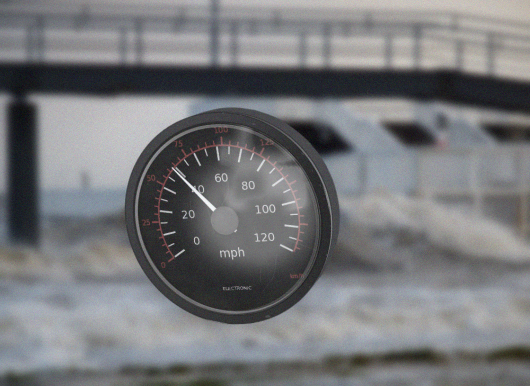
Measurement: 40,mph
